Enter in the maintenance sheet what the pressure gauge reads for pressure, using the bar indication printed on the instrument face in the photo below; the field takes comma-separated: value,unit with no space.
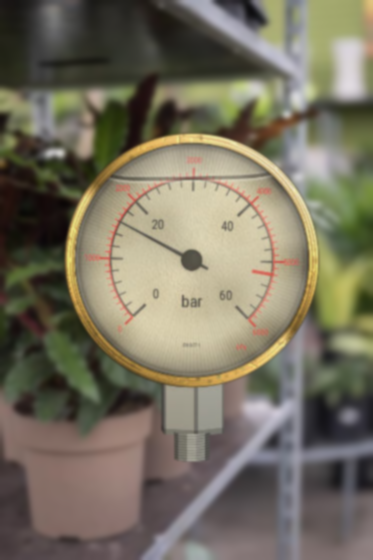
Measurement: 16,bar
